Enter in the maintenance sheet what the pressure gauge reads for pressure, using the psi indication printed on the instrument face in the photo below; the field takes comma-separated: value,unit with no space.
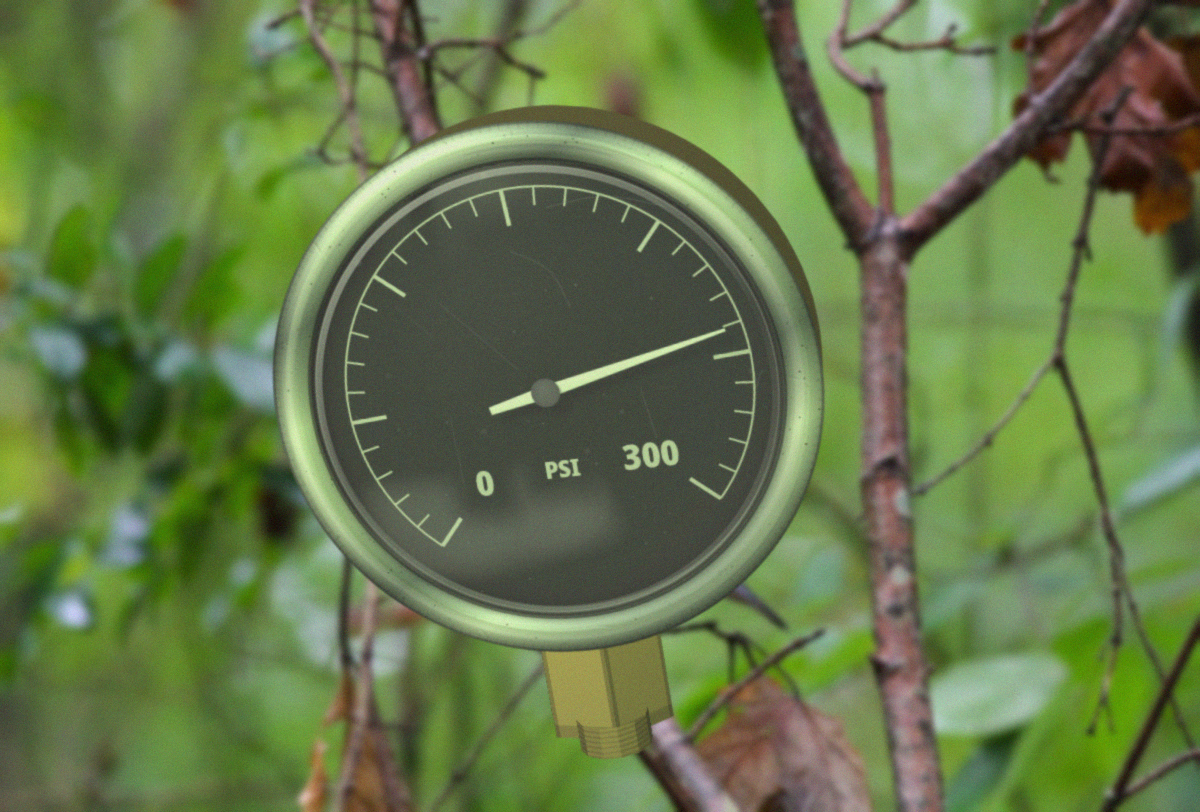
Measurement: 240,psi
